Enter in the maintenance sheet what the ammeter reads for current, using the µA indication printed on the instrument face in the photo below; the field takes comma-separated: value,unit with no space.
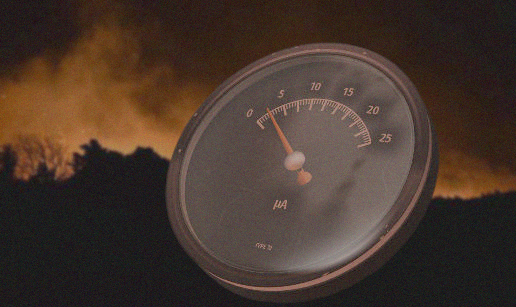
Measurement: 2.5,µA
